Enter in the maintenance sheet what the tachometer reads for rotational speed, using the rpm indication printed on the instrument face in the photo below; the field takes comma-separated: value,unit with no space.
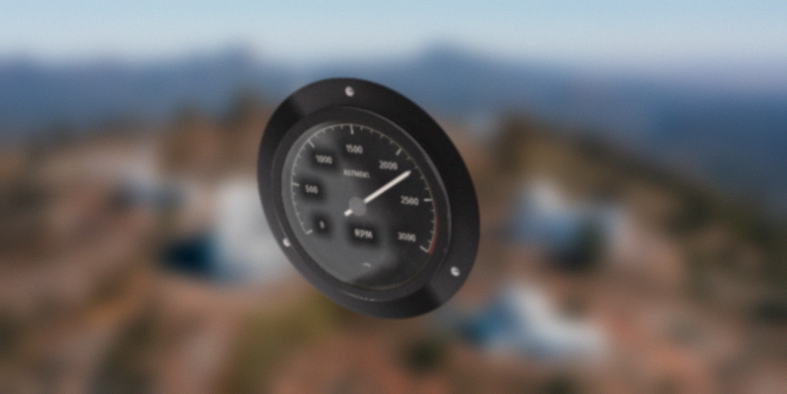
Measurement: 2200,rpm
